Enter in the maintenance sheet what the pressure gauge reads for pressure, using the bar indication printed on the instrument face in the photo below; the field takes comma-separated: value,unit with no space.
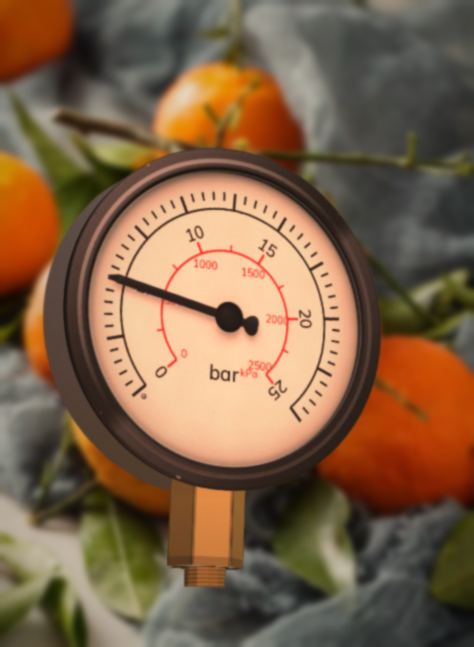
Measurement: 5,bar
